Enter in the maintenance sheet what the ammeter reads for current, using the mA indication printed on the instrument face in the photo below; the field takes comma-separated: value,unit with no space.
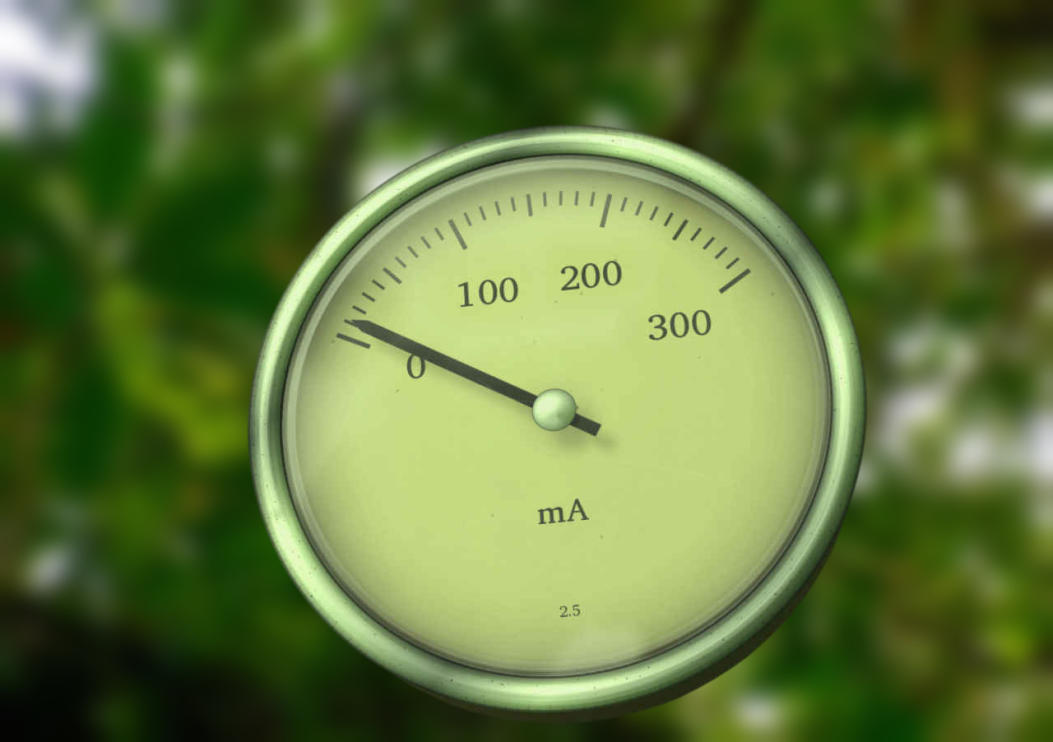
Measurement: 10,mA
